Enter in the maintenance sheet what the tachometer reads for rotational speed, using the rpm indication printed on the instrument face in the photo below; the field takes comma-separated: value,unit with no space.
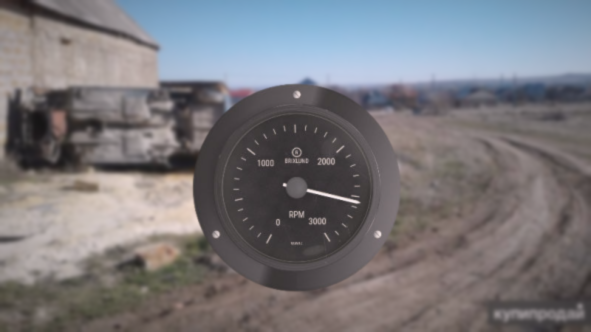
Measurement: 2550,rpm
